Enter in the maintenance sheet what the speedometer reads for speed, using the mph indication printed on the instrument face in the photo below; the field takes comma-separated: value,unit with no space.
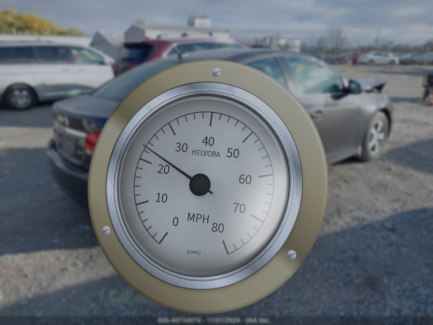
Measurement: 23,mph
